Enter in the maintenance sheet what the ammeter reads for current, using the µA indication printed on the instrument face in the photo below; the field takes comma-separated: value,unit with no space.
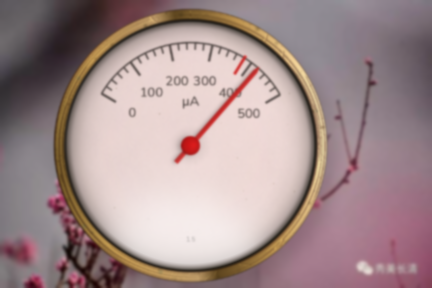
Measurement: 420,µA
